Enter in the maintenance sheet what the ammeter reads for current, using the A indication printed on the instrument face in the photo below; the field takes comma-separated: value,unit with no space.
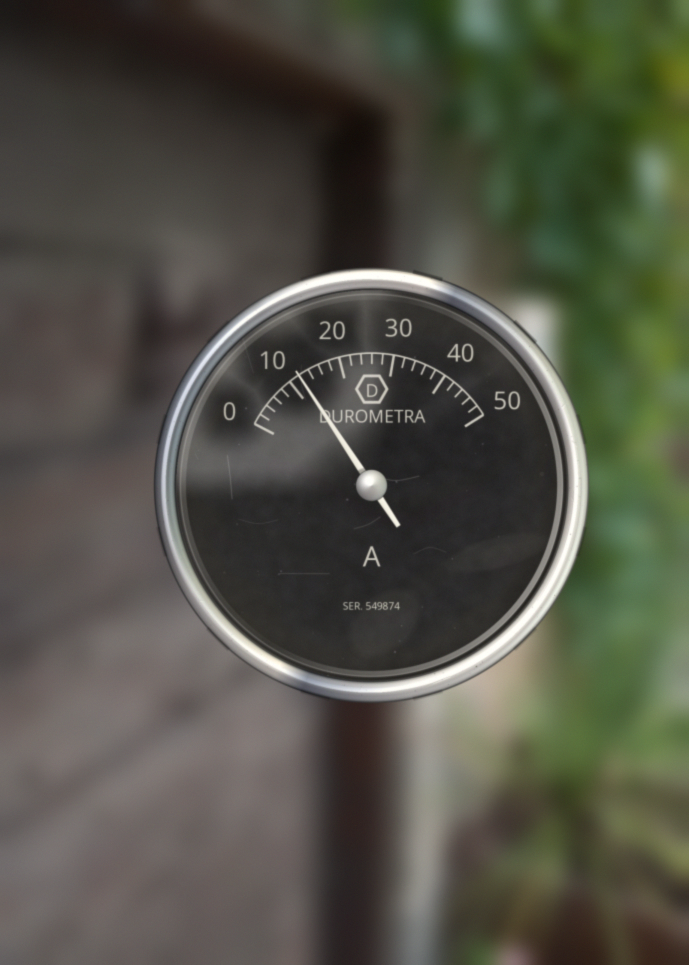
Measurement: 12,A
